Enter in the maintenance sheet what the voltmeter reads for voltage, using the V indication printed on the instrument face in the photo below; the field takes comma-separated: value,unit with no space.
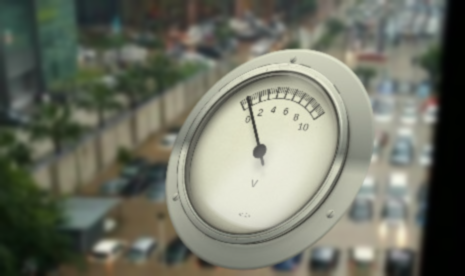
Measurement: 1,V
